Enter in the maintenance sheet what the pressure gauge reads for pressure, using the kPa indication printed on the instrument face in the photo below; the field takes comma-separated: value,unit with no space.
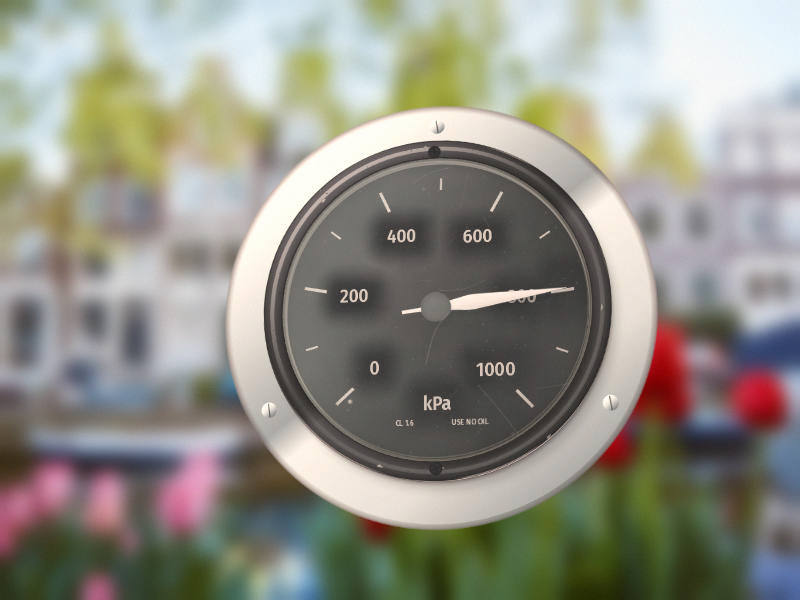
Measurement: 800,kPa
